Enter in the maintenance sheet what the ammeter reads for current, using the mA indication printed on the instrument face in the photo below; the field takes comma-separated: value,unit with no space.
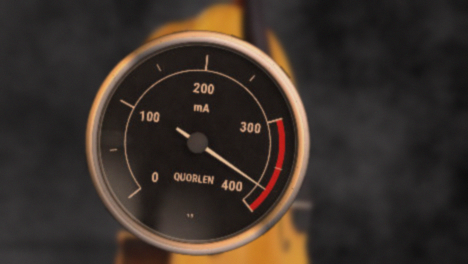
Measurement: 375,mA
